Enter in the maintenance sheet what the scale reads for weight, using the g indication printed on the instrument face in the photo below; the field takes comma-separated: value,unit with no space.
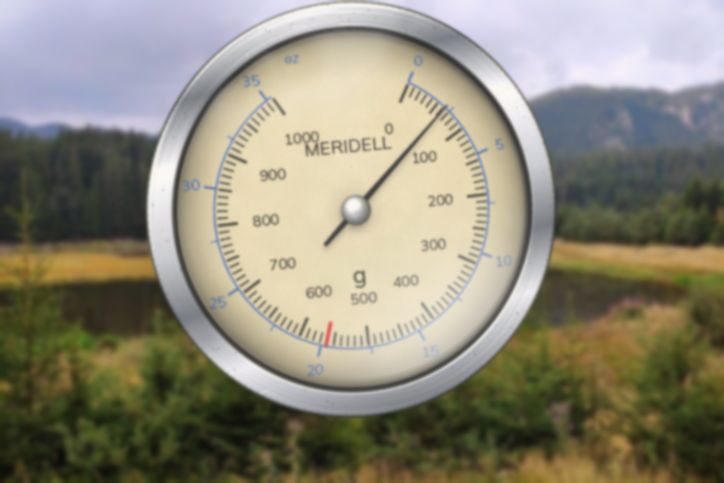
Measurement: 60,g
